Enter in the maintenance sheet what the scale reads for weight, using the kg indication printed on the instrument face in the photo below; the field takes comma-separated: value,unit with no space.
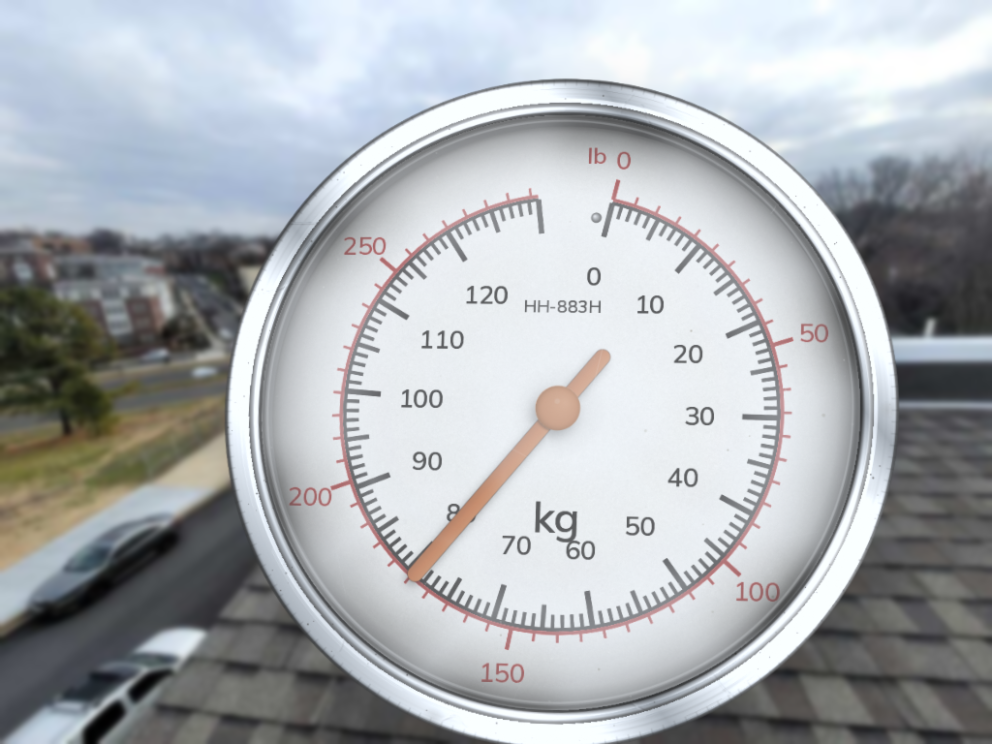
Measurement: 79,kg
